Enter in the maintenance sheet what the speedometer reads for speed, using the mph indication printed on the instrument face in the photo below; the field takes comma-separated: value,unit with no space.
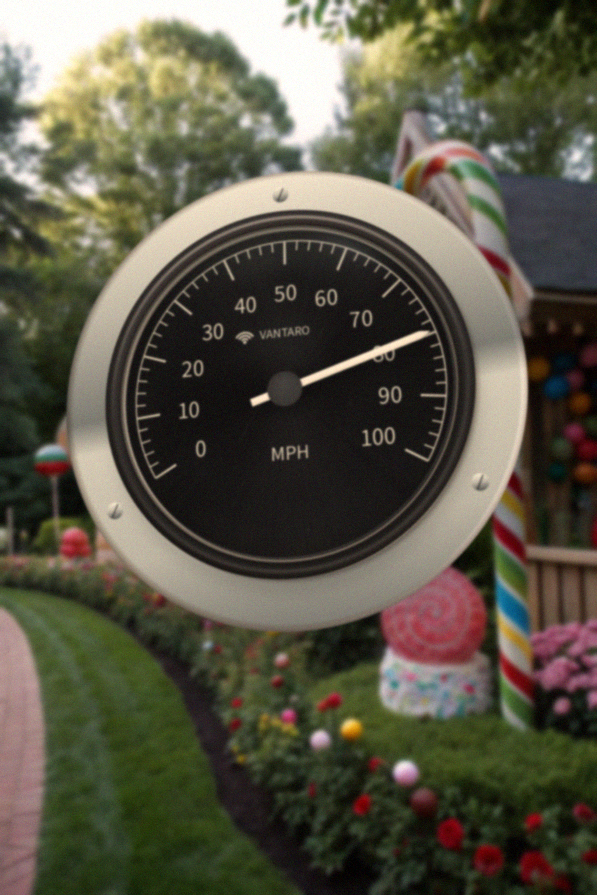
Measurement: 80,mph
